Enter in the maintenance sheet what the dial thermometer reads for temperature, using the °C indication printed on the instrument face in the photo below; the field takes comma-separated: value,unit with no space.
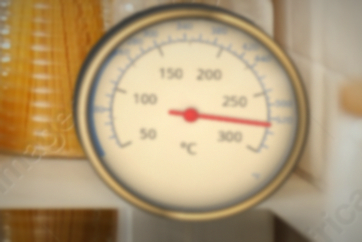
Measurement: 275,°C
